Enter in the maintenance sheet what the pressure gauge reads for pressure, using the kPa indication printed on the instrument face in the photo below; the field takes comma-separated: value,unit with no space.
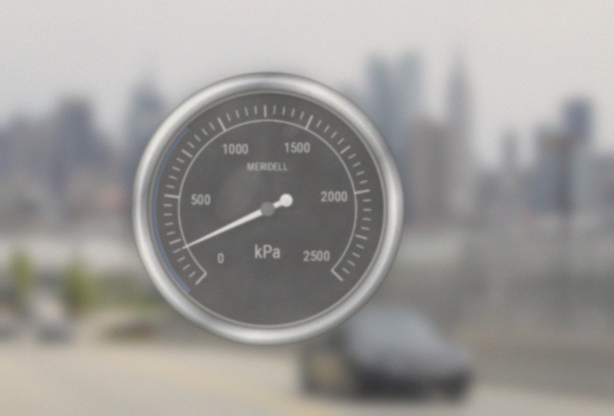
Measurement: 200,kPa
